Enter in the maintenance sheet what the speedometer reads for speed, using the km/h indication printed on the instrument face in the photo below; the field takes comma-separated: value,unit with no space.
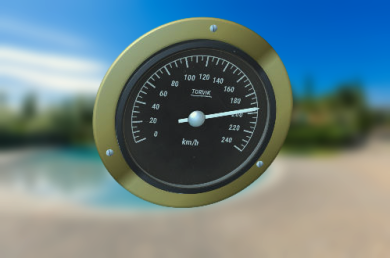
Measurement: 195,km/h
